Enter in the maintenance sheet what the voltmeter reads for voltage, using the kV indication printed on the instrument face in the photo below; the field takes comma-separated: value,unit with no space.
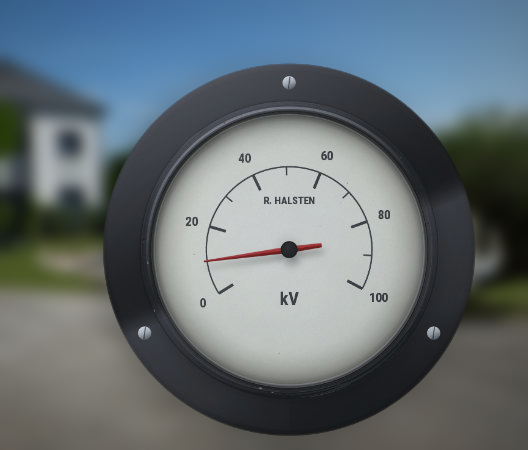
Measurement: 10,kV
